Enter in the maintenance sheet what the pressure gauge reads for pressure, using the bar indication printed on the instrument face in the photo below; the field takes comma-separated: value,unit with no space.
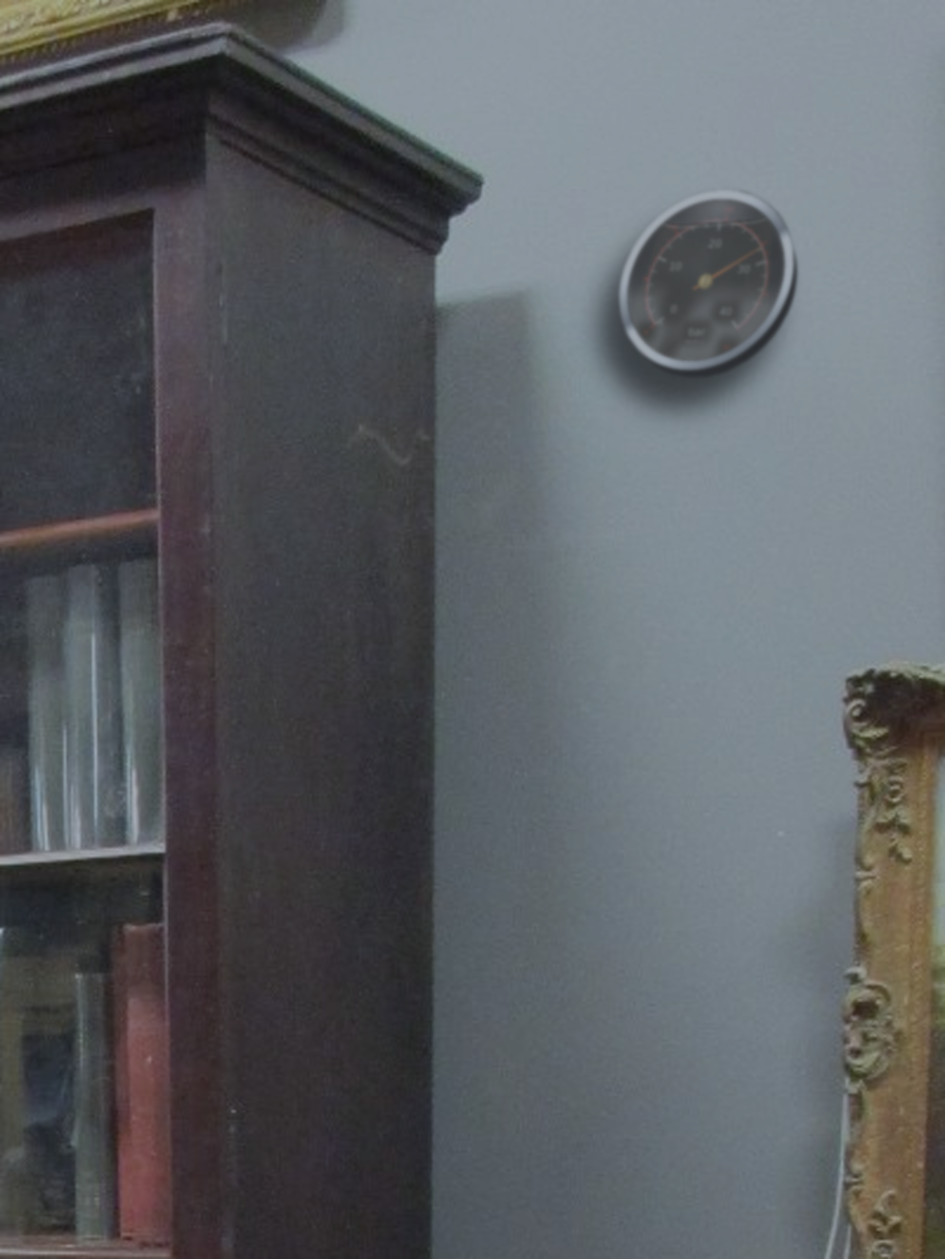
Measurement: 28,bar
